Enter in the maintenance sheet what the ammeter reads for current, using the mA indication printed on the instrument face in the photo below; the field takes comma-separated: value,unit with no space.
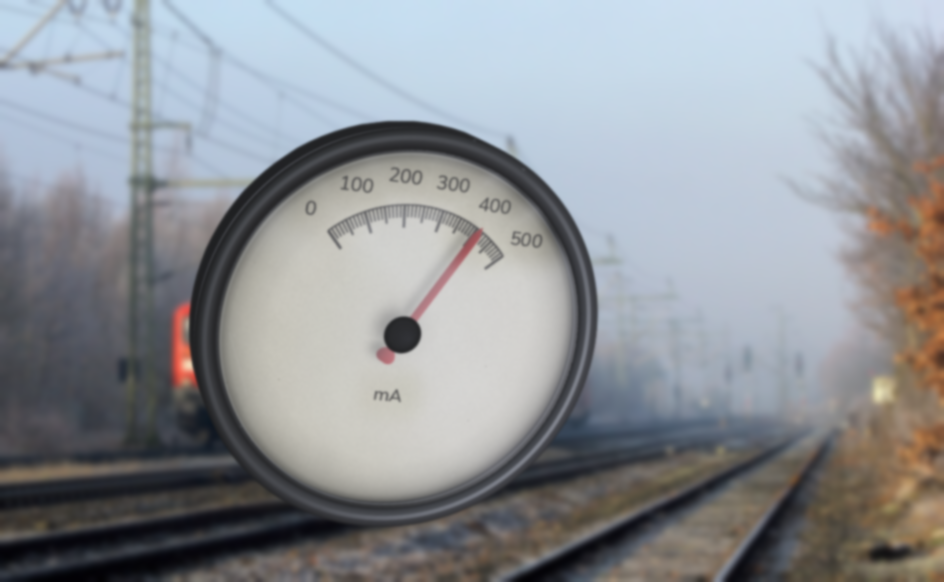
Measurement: 400,mA
